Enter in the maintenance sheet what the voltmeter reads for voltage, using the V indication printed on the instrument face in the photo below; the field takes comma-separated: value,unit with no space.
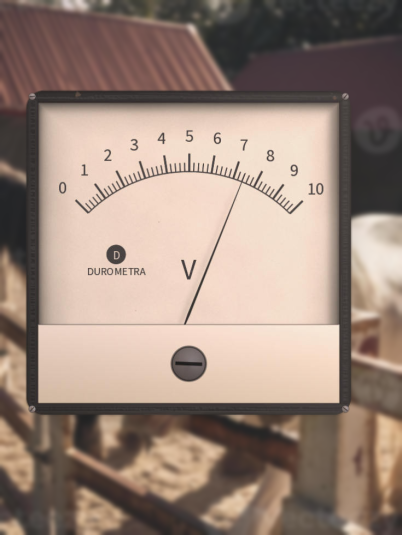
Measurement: 7.4,V
